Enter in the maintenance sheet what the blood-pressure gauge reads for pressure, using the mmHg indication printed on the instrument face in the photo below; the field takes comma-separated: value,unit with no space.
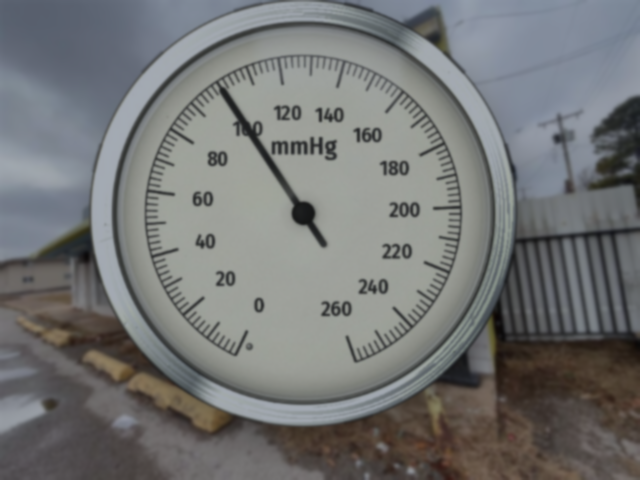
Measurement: 100,mmHg
